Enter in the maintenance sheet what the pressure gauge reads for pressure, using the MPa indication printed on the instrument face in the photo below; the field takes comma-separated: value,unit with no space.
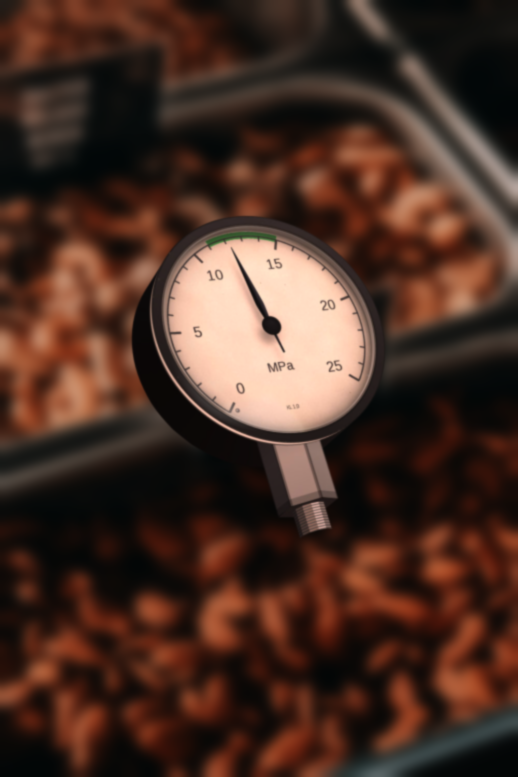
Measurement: 12,MPa
